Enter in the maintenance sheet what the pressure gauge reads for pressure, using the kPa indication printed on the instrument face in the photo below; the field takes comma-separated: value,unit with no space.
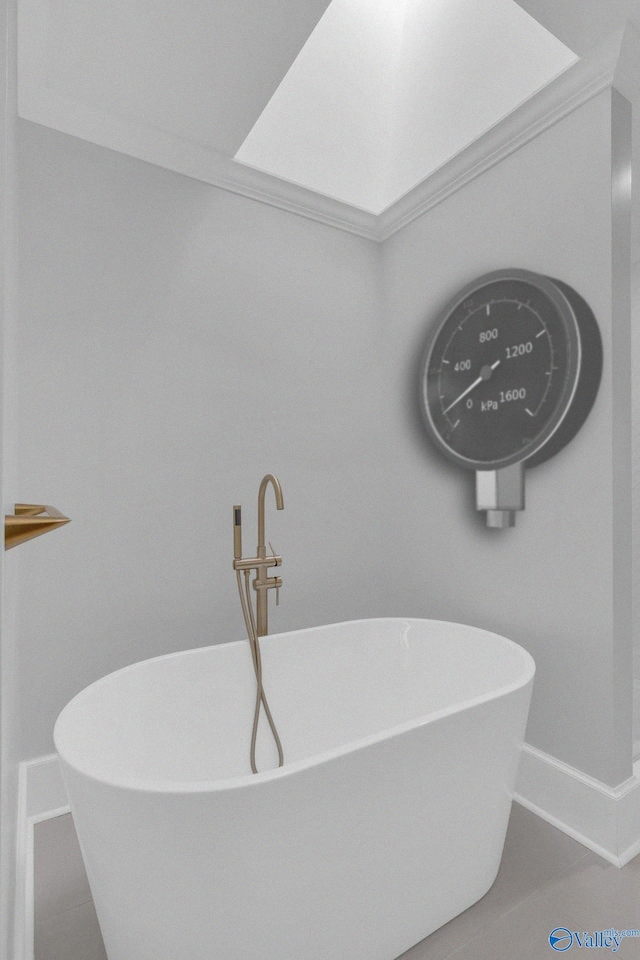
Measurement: 100,kPa
